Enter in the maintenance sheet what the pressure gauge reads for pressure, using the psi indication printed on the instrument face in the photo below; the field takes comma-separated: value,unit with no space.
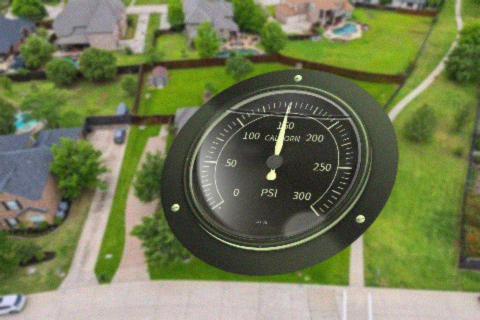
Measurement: 150,psi
